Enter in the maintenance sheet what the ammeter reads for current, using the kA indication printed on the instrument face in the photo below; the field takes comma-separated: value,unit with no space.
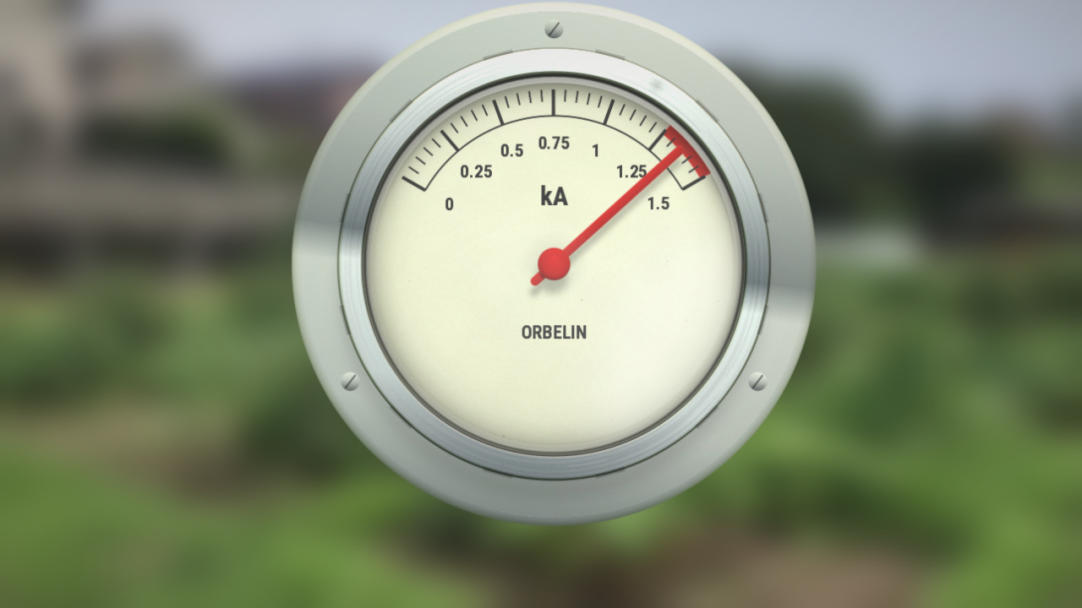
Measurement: 1.35,kA
